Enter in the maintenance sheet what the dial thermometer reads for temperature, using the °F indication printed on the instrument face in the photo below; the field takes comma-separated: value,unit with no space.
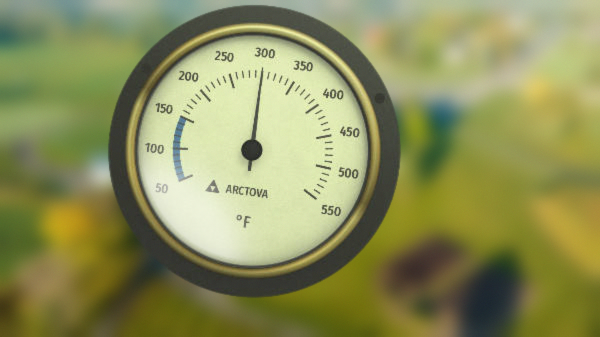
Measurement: 300,°F
